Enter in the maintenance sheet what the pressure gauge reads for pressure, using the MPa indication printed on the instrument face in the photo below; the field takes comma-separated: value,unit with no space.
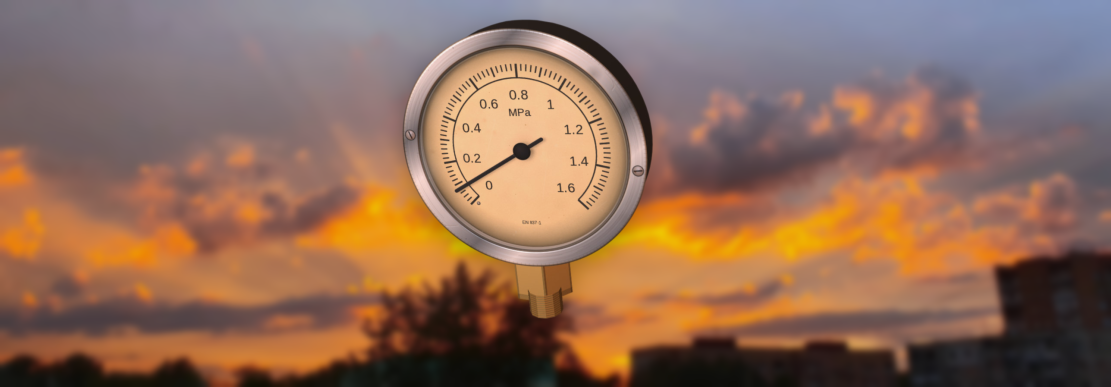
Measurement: 0.08,MPa
